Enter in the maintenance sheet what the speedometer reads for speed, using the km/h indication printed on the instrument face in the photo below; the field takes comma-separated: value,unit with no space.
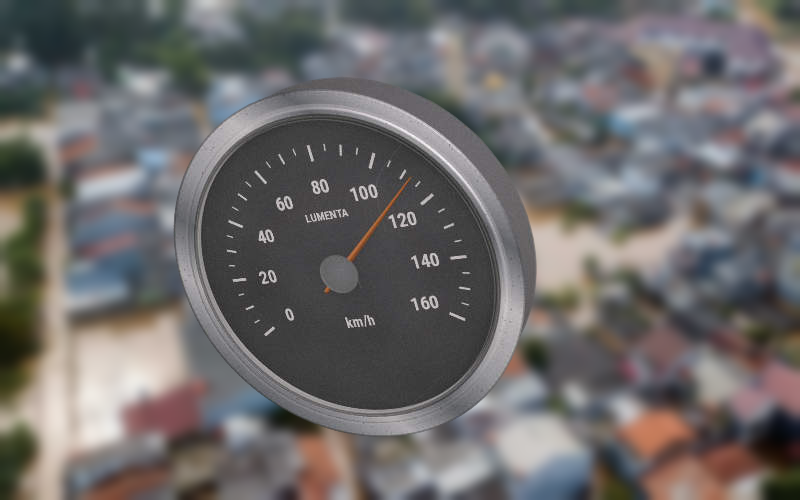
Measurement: 112.5,km/h
